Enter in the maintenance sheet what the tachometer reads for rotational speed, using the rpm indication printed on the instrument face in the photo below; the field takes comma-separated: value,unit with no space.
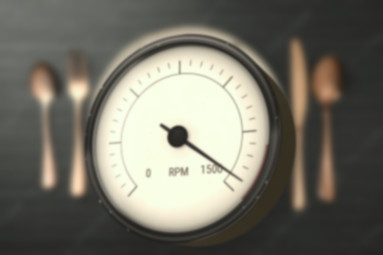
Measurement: 1450,rpm
